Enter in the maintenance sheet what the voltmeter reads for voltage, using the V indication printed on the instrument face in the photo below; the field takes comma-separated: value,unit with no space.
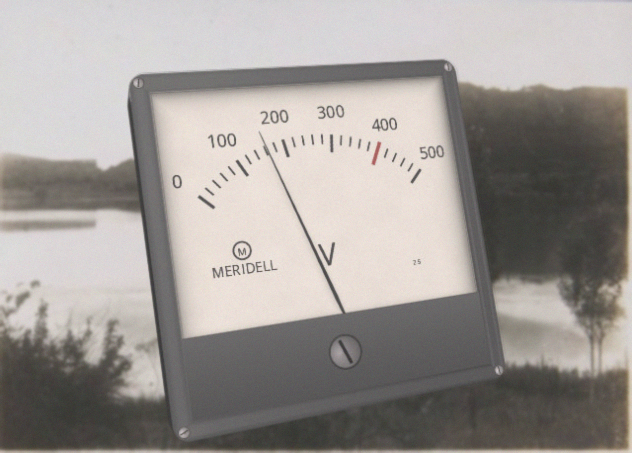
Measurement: 160,V
